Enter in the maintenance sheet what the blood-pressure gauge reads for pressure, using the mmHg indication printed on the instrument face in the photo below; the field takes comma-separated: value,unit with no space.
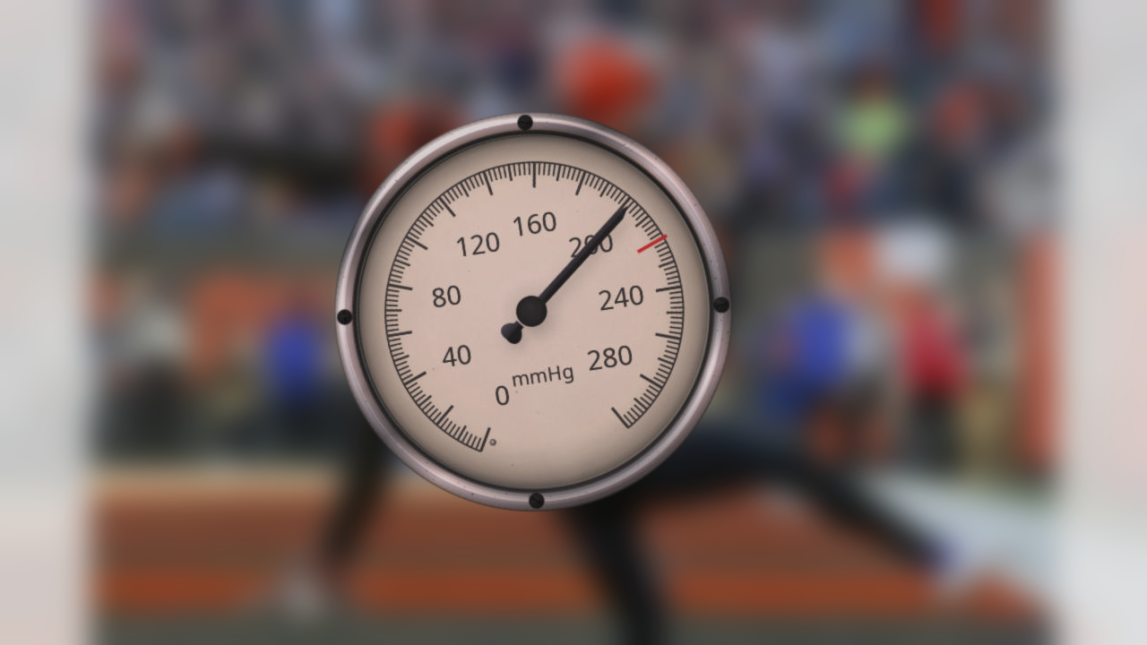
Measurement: 202,mmHg
